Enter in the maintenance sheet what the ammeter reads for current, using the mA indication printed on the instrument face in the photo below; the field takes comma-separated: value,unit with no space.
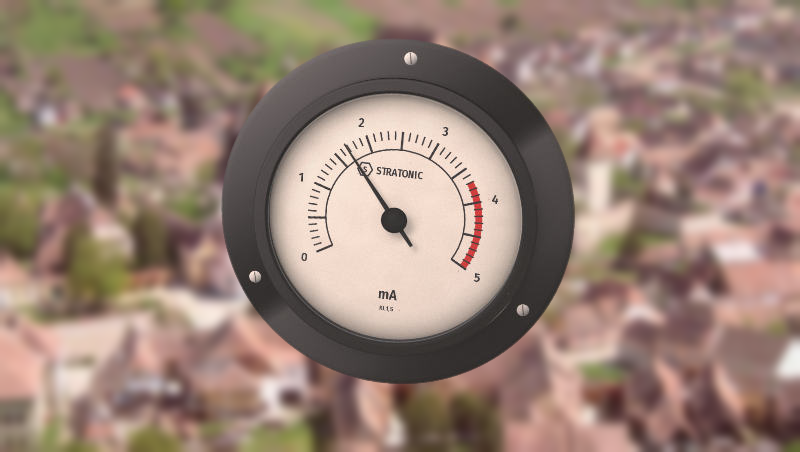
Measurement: 1.7,mA
